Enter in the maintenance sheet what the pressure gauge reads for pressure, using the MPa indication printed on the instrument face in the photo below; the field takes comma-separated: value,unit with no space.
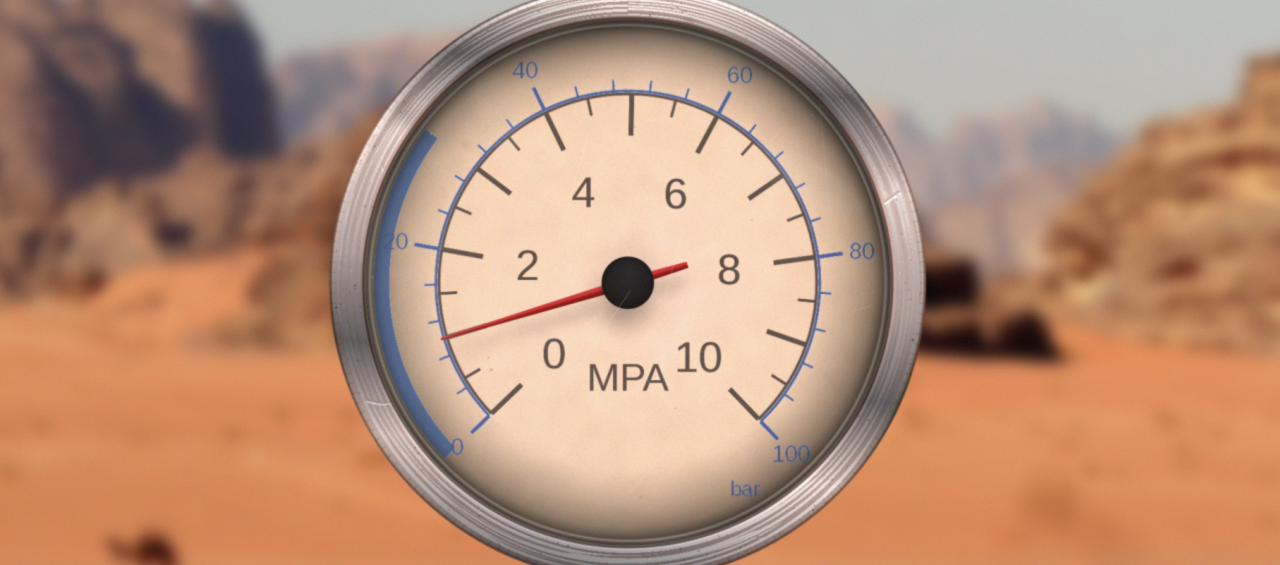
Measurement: 1,MPa
